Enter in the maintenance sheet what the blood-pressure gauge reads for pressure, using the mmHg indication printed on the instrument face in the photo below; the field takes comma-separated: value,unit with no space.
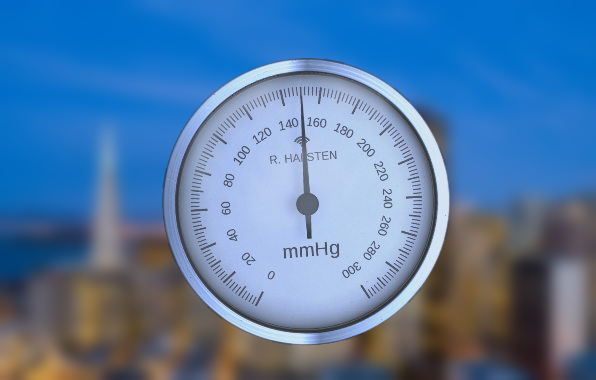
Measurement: 150,mmHg
